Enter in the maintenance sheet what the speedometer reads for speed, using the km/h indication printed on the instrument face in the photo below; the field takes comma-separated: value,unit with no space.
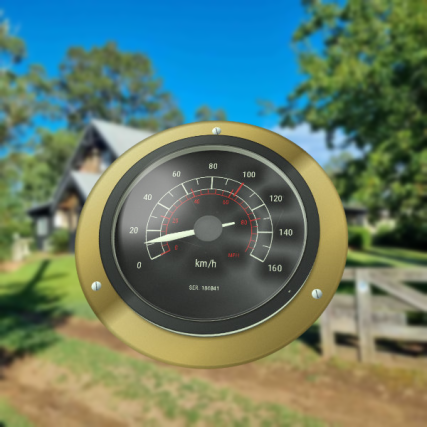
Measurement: 10,km/h
